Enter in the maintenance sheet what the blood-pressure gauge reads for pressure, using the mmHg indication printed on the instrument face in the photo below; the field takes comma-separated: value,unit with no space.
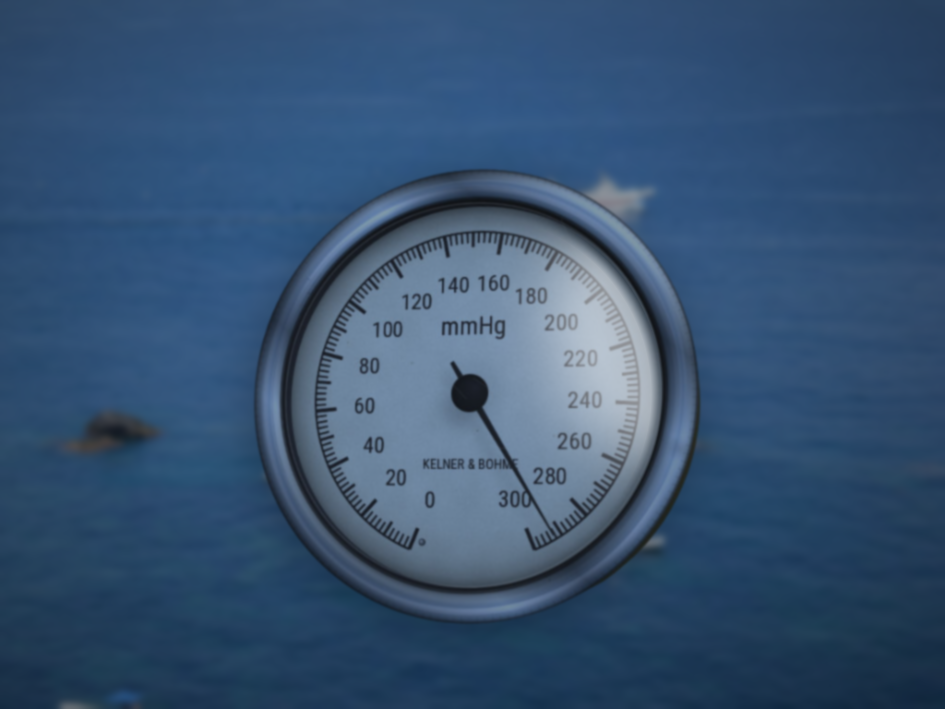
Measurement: 292,mmHg
